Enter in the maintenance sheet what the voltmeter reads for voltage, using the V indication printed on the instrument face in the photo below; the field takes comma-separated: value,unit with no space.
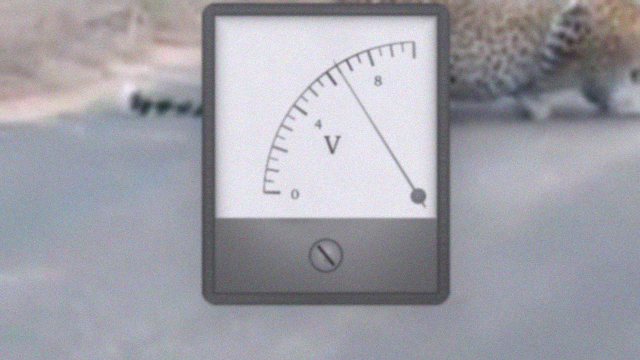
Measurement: 6.5,V
